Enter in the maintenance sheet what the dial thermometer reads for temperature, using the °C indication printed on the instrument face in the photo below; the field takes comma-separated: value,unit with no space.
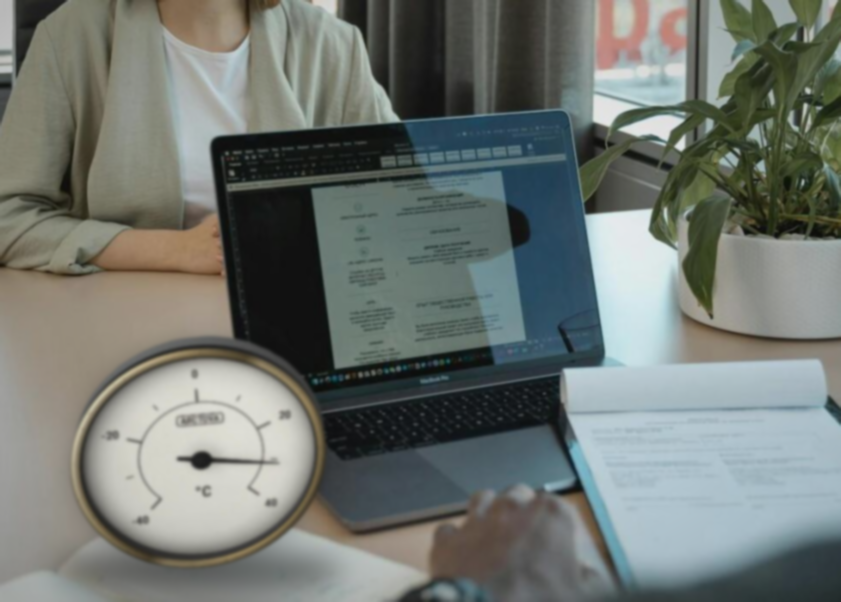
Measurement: 30,°C
